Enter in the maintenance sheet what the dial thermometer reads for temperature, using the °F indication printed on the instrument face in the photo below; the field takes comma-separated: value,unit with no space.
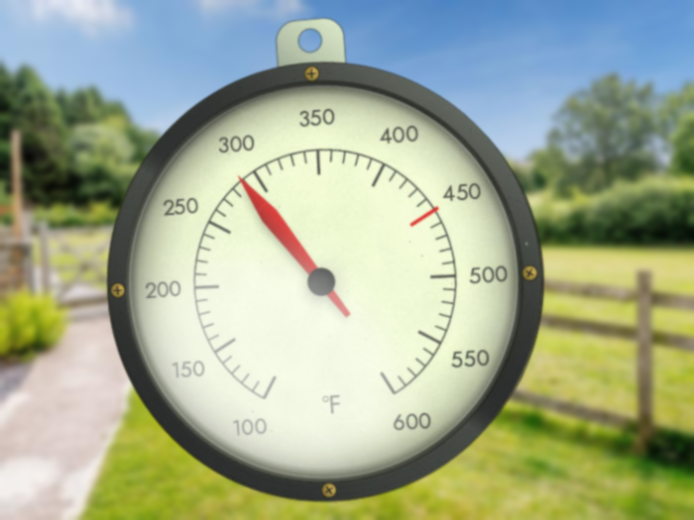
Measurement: 290,°F
